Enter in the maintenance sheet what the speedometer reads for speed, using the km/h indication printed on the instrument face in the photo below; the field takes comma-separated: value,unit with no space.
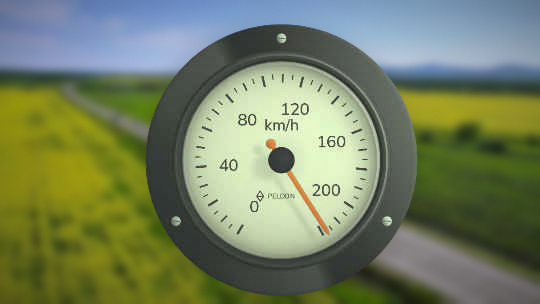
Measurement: 217.5,km/h
